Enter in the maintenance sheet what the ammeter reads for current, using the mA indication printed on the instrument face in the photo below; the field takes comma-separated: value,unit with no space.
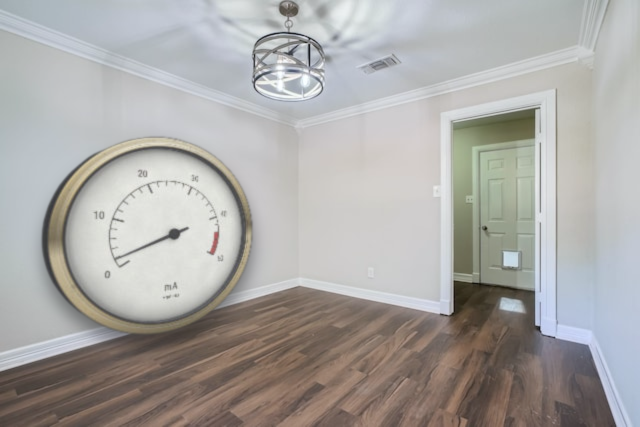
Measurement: 2,mA
